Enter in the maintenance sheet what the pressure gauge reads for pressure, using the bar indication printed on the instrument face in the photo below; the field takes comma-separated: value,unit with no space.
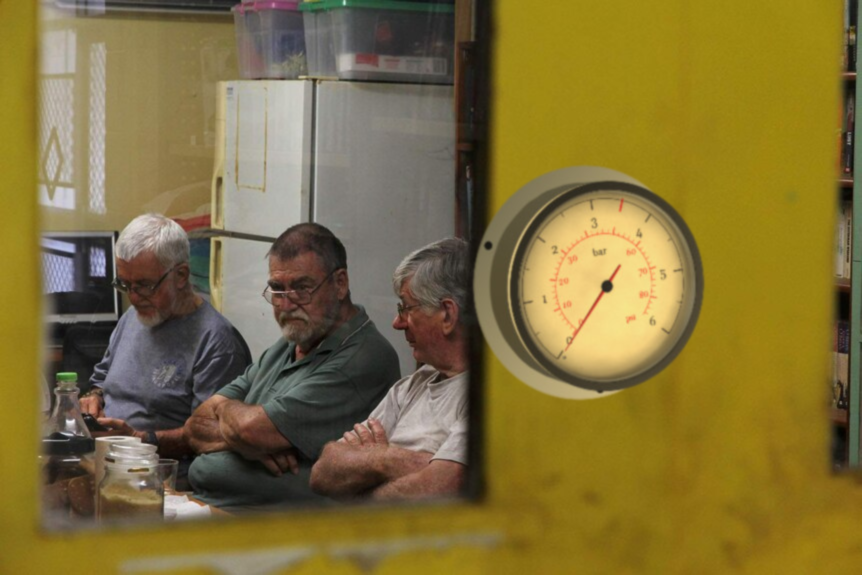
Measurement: 0,bar
